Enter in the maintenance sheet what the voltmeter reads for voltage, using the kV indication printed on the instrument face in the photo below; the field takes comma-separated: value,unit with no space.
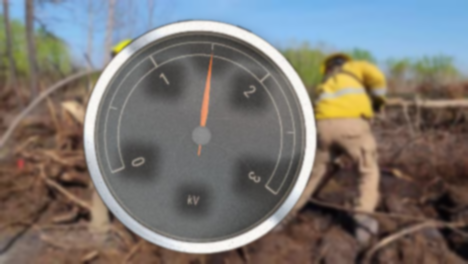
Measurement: 1.5,kV
